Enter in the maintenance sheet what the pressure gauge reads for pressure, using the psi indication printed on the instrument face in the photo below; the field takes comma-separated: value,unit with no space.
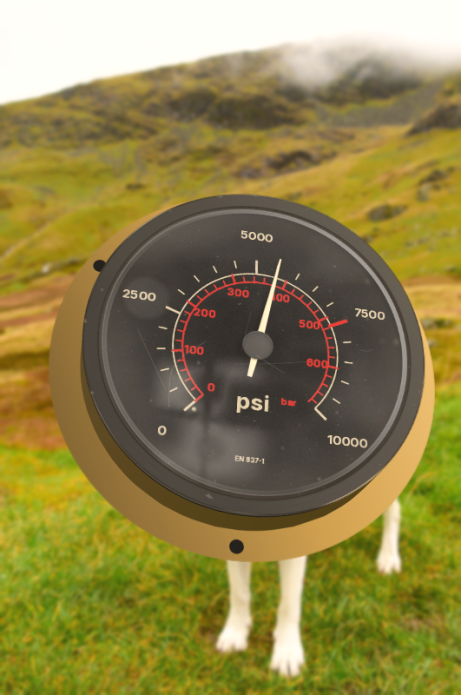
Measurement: 5500,psi
